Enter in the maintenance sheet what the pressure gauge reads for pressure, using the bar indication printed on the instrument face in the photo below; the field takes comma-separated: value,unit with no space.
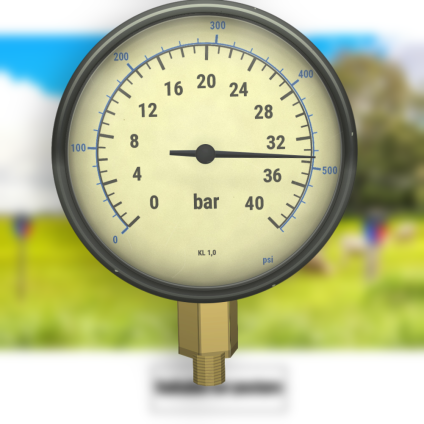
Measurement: 33.5,bar
